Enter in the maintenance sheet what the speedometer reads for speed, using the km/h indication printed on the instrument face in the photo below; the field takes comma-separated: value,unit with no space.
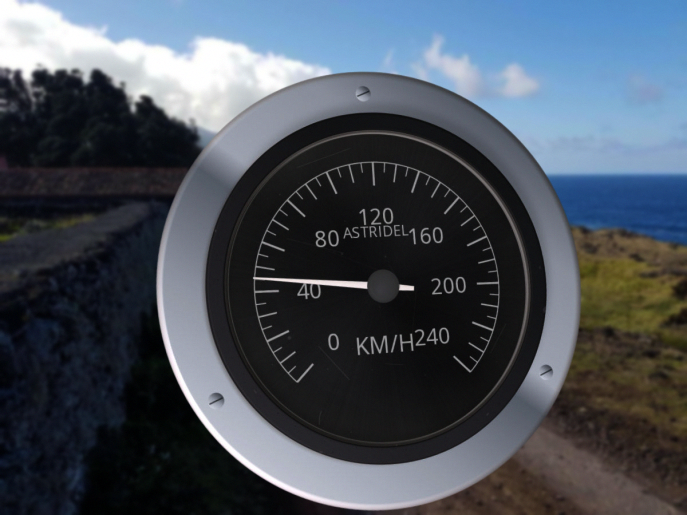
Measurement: 45,km/h
